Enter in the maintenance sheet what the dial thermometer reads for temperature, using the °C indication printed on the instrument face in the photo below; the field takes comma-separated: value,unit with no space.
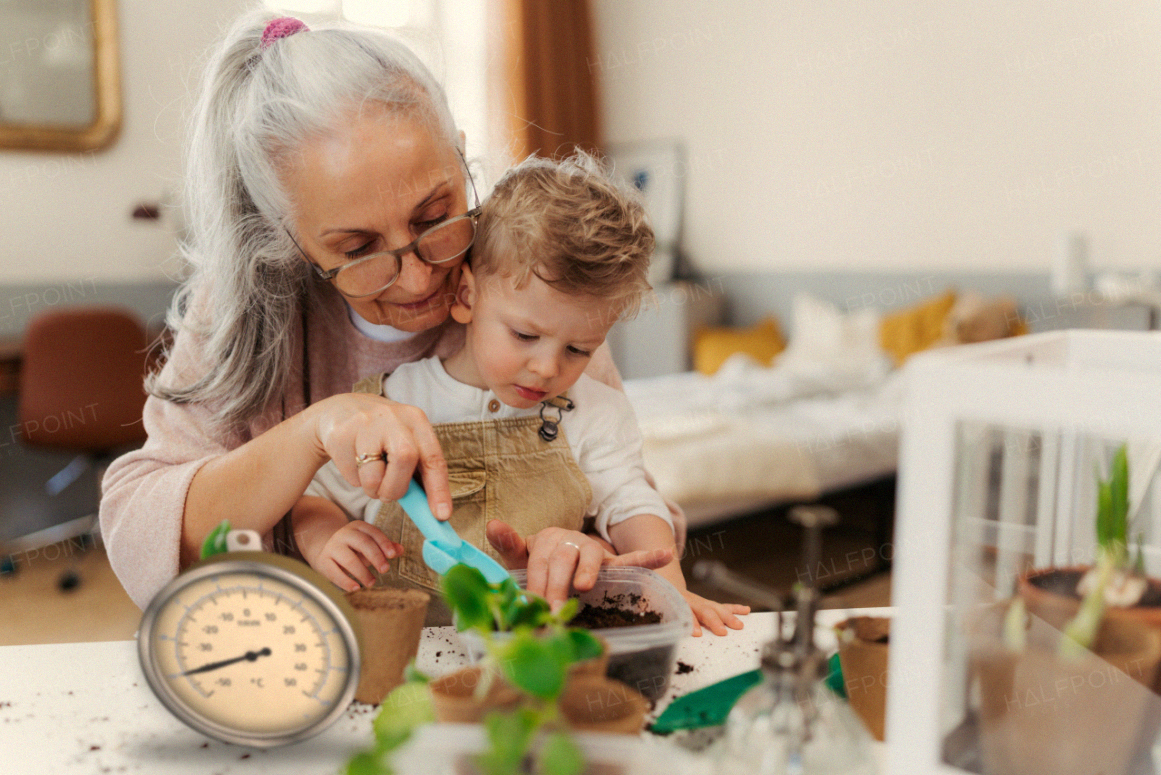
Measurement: -40,°C
